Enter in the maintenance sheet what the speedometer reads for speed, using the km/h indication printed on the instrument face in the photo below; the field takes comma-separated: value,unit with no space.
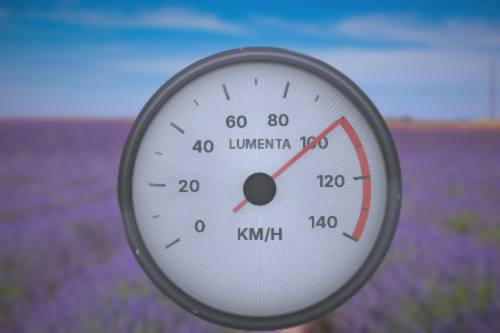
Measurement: 100,km/h
